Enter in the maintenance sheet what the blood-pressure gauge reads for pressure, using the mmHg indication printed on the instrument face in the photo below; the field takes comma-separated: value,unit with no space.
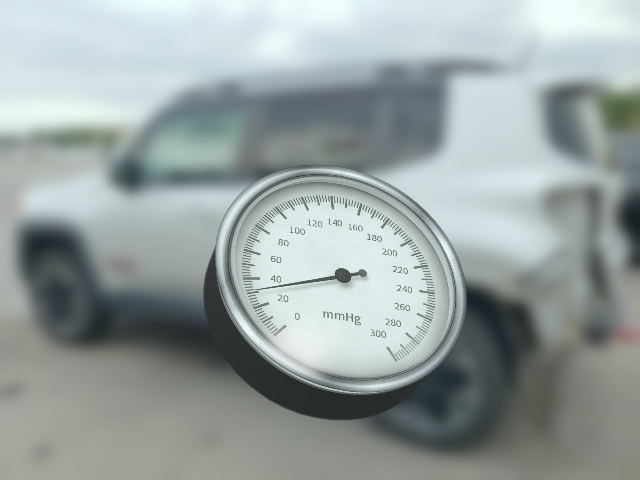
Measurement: 30,mmHg
